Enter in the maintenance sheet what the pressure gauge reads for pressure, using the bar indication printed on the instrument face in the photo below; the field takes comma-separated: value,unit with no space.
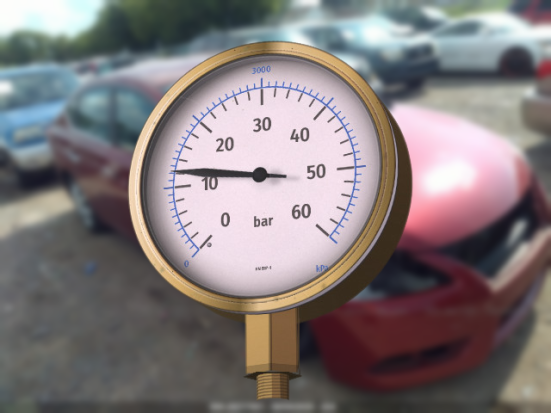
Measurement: 12,bar
